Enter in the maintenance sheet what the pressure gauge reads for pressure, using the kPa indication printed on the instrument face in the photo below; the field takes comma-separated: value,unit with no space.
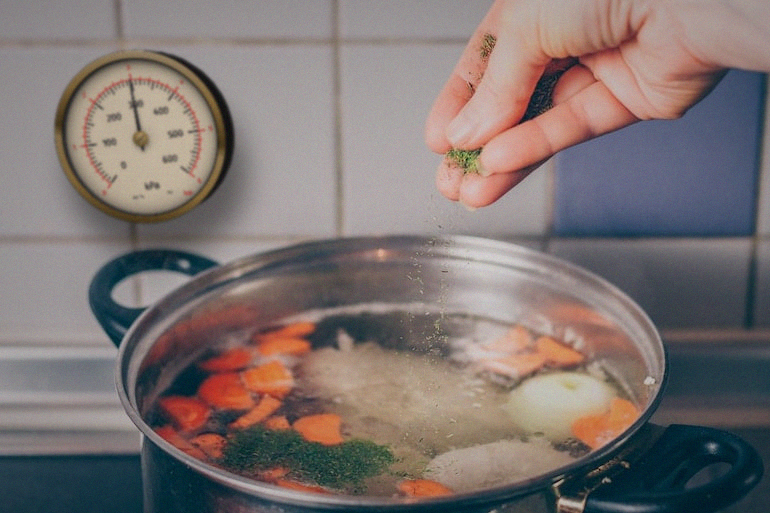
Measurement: 300,kPa
